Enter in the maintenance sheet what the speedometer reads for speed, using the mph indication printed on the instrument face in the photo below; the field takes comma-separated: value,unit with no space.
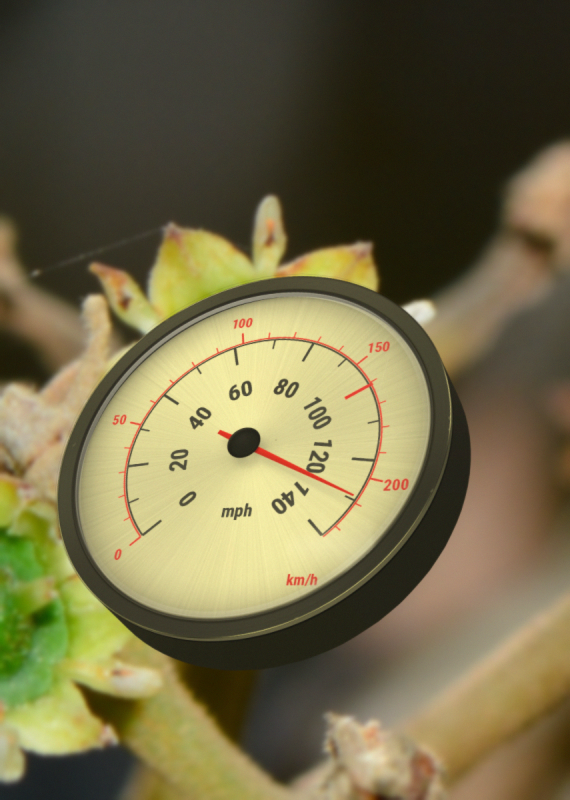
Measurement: 130,mph
